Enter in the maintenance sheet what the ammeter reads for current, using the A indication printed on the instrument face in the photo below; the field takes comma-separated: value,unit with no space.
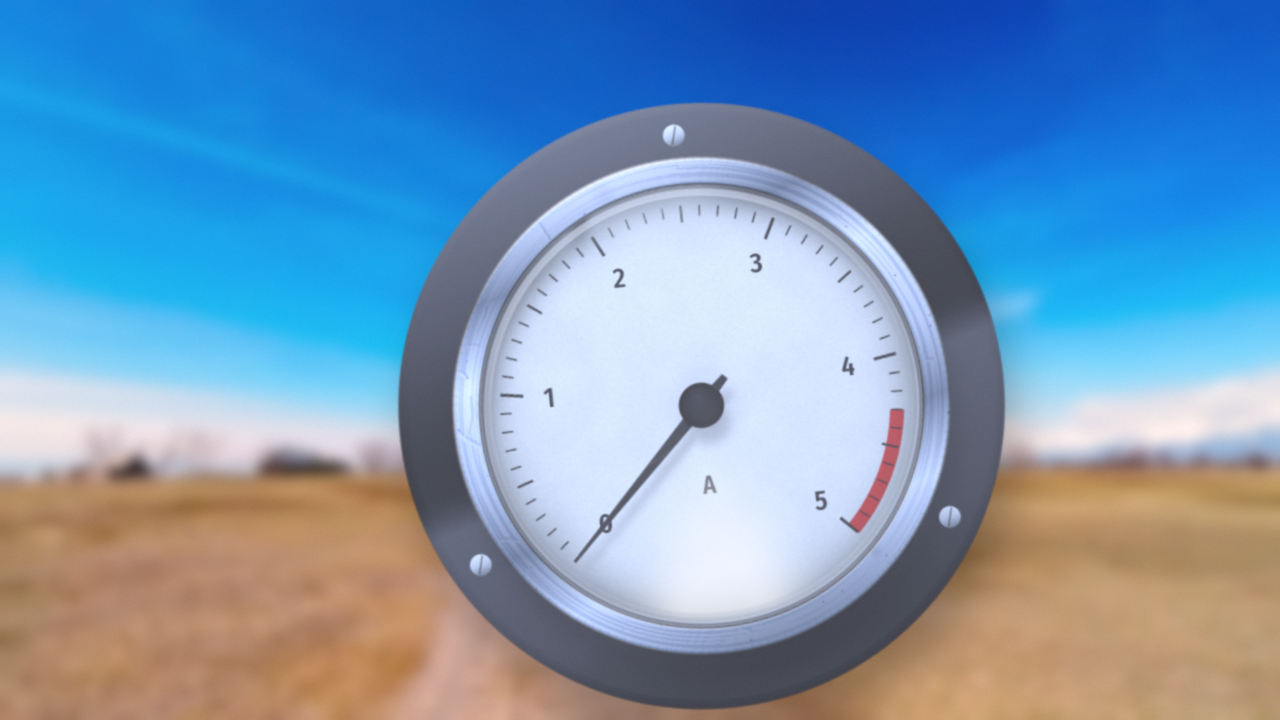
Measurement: 0,A
